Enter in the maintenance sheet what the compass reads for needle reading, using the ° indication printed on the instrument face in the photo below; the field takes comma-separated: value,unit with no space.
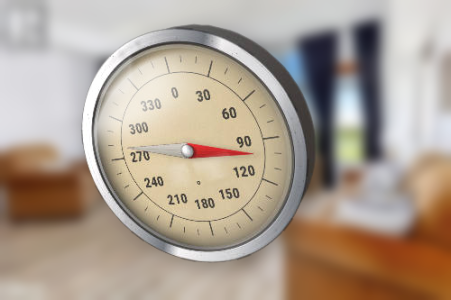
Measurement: 100,°
